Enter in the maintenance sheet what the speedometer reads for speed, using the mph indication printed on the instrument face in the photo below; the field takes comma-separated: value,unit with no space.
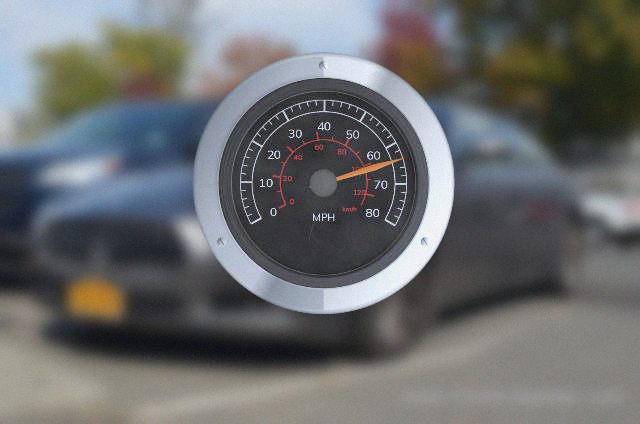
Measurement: 64,mph
